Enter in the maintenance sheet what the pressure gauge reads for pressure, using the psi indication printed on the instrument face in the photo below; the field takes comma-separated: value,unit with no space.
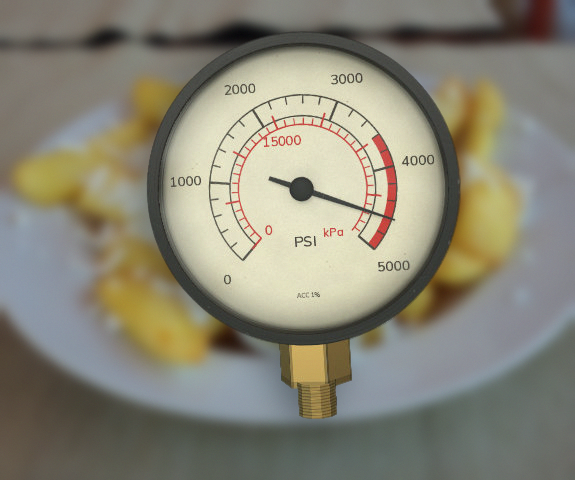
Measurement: 4600,psi
